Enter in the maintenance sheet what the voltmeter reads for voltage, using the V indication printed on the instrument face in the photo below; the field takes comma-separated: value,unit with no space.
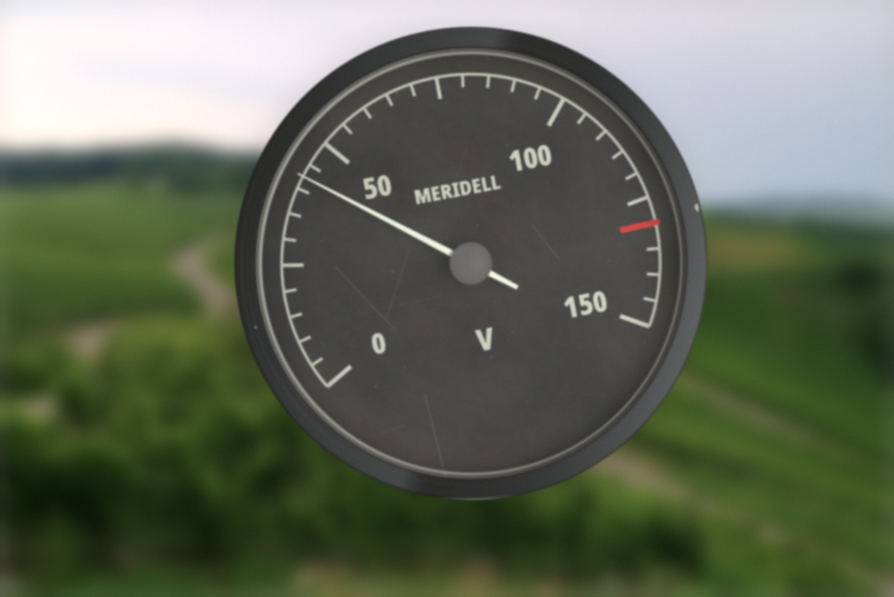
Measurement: 42.5,V
